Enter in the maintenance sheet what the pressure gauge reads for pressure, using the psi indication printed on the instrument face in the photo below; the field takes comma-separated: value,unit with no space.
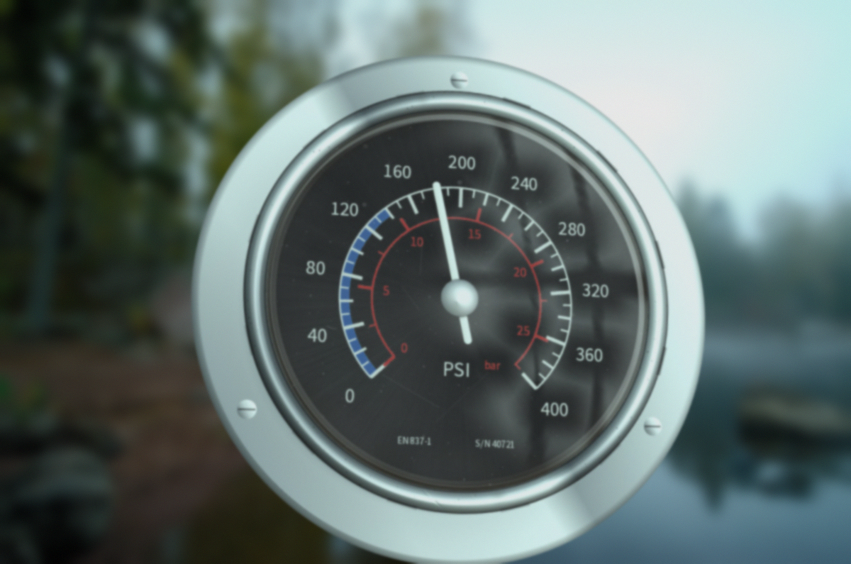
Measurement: 180,psi
